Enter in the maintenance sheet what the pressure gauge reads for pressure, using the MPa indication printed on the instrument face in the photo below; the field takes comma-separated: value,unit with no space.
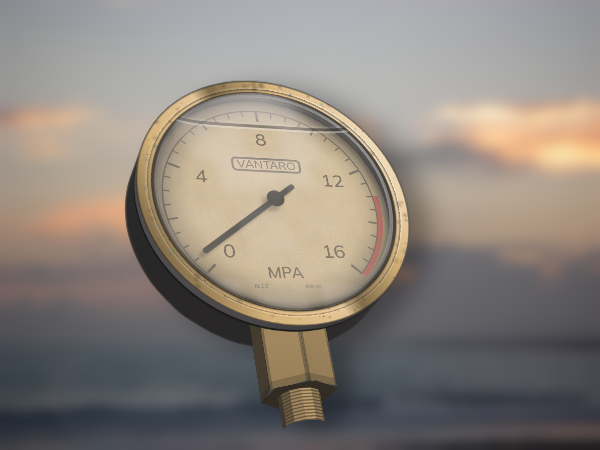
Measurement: 0.5,MPa
